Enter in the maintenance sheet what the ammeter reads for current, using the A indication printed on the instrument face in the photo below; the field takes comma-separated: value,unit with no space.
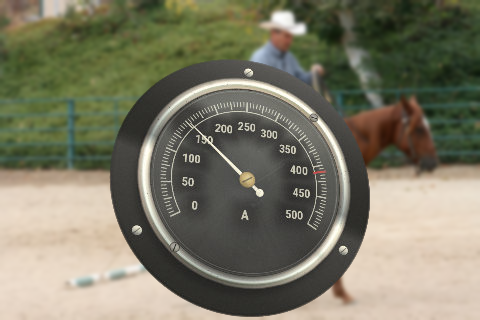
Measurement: 150,A
